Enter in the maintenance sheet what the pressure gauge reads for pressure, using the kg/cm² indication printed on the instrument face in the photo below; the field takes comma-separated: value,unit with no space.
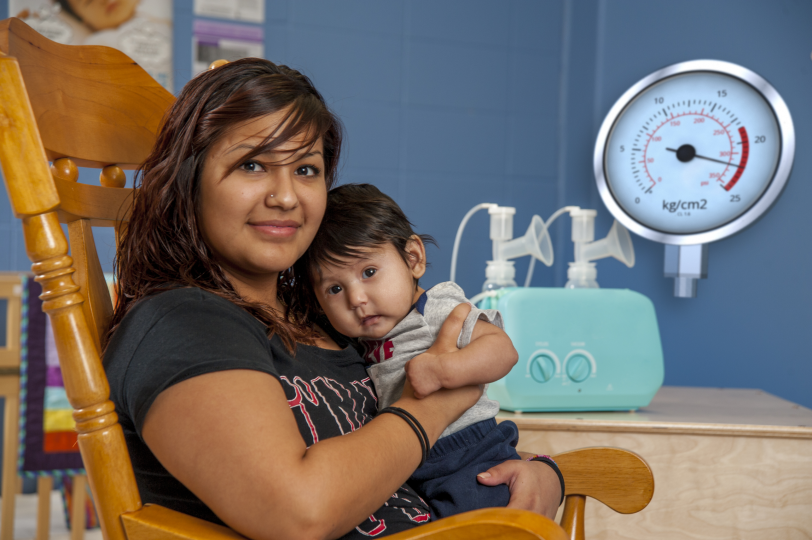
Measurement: 22.5,kg/cm²
